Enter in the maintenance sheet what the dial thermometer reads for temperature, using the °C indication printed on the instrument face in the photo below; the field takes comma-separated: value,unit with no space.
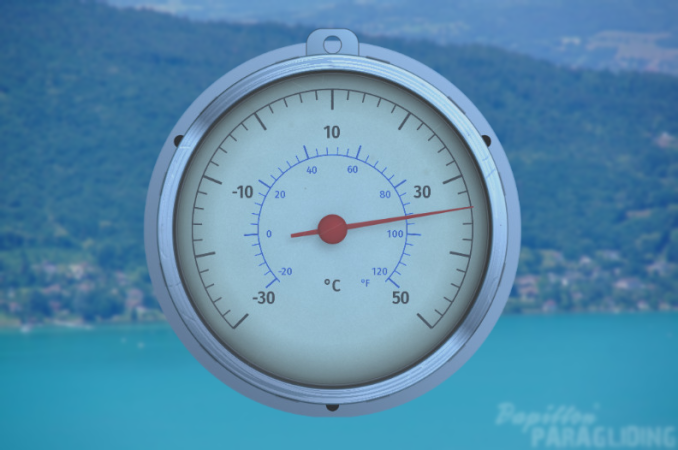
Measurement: 34,°C
